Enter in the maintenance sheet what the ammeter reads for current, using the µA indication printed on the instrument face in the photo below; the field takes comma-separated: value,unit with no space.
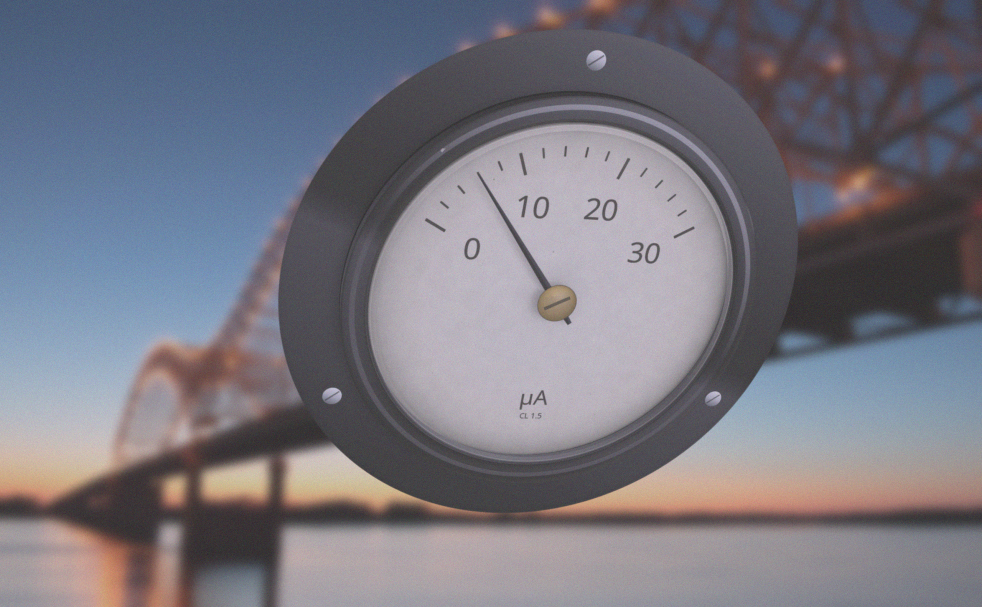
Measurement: 6,µA
